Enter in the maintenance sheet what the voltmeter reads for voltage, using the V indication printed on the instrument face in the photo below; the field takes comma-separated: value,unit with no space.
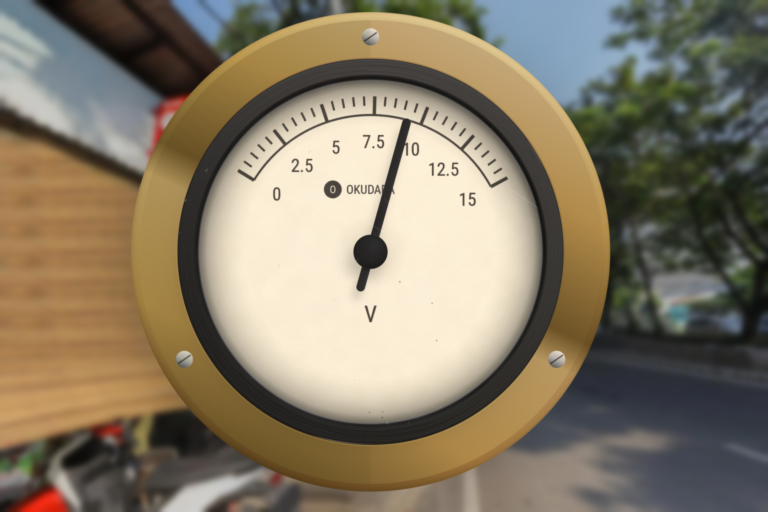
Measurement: 9.25,V
